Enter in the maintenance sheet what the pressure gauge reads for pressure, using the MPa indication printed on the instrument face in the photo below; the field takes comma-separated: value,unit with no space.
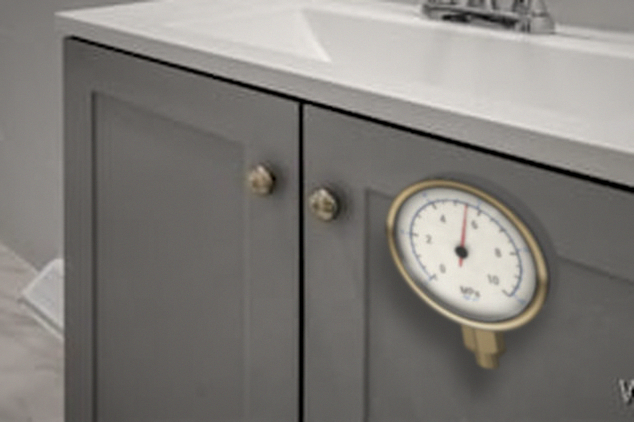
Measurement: 5.5,MPa
